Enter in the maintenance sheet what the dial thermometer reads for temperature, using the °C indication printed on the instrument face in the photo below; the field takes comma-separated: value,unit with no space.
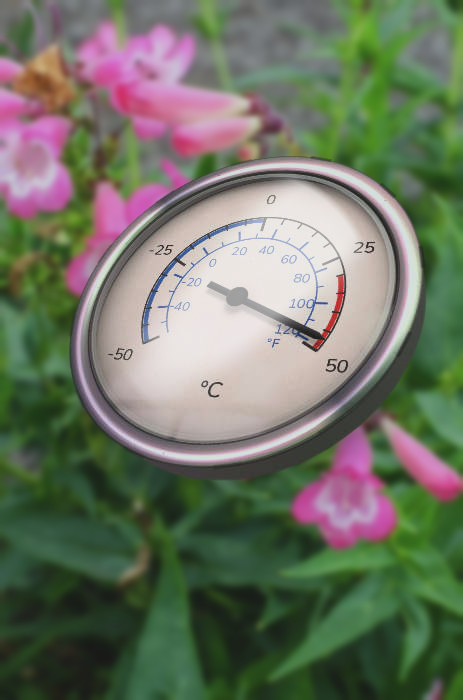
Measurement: 47.5,°C
